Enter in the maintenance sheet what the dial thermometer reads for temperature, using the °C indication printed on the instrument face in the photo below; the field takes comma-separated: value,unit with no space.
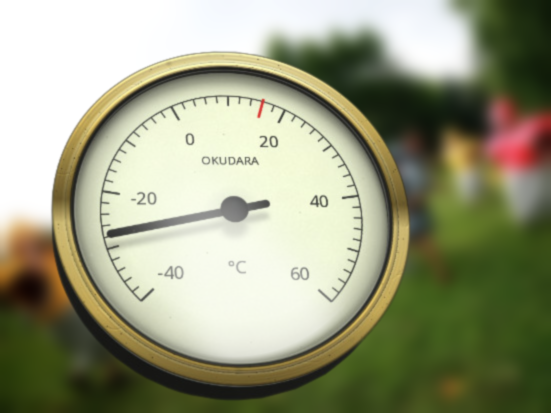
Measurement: -28,°C
